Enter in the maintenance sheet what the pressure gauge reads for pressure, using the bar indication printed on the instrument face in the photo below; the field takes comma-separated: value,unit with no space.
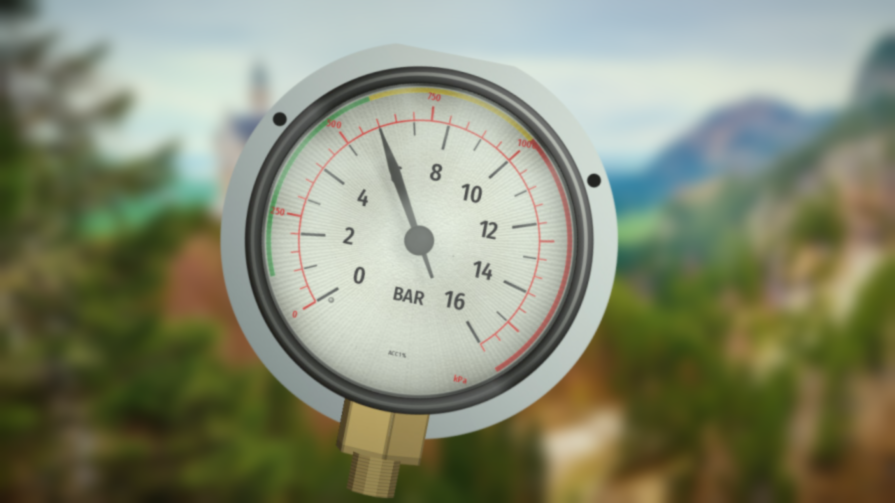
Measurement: 6,bar
